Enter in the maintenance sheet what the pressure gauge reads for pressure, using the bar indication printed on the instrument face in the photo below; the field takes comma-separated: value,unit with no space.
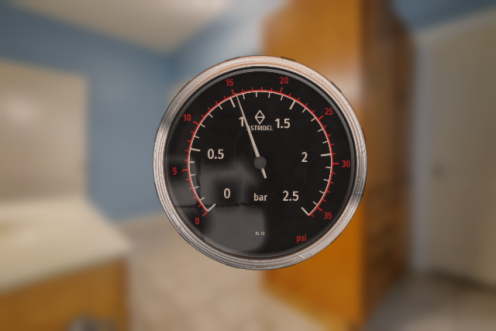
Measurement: 1.05,bar
